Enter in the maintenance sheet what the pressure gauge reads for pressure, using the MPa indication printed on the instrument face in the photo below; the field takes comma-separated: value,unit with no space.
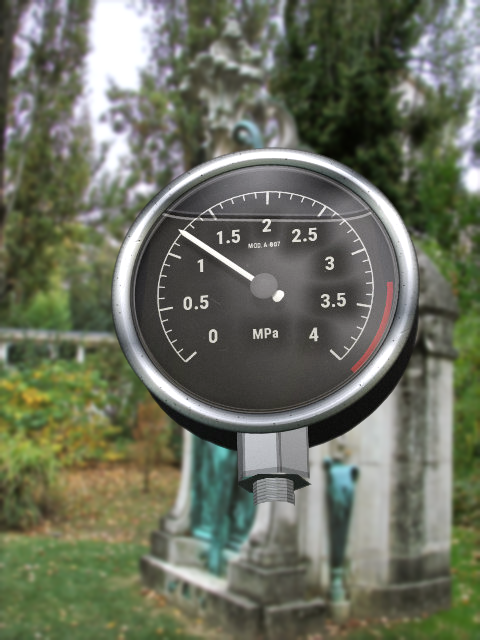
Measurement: 1.2,MPa
